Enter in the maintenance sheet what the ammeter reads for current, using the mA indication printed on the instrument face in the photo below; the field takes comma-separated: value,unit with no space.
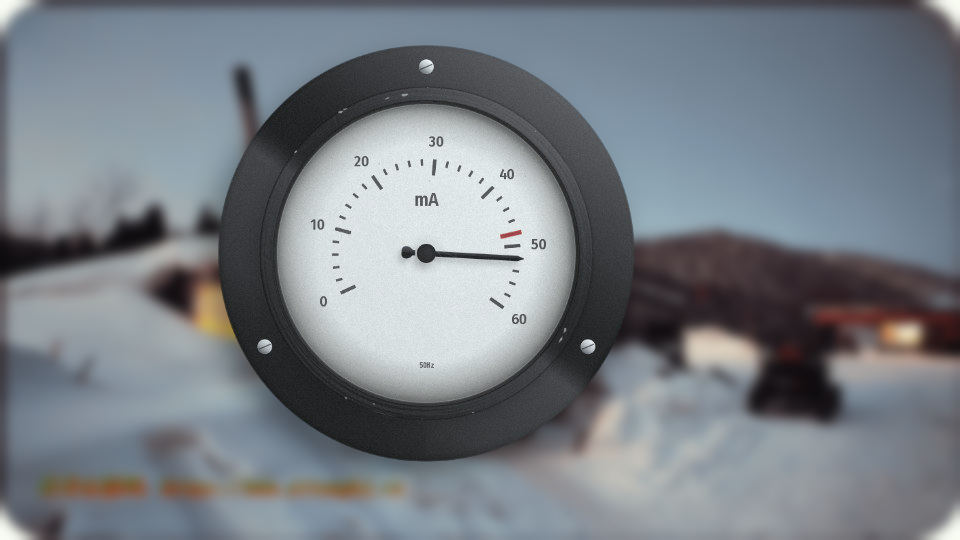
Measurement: 52,mA
